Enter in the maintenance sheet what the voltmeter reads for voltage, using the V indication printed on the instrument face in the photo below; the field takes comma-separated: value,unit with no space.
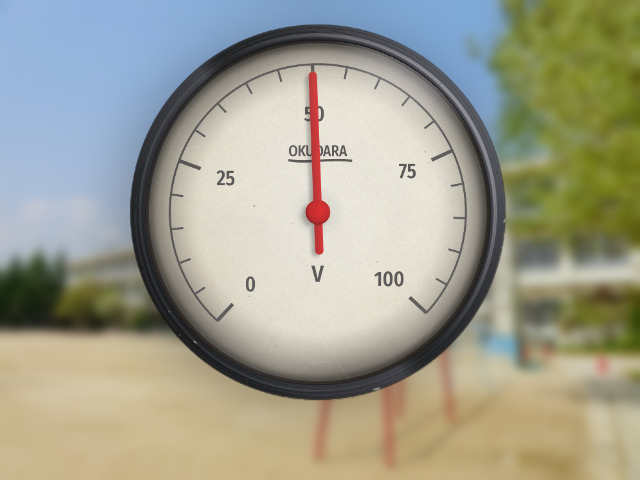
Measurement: 50,V
